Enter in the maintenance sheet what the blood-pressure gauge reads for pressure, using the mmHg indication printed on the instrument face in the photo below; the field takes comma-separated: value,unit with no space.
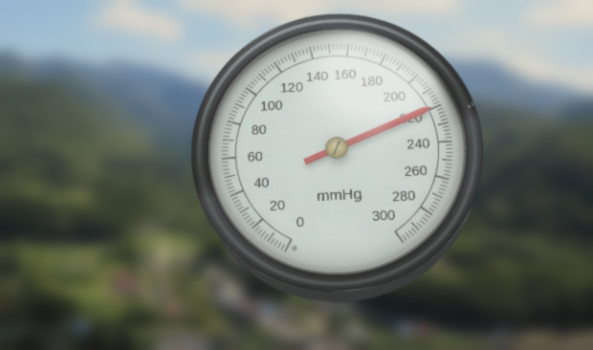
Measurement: 220,mmHg
